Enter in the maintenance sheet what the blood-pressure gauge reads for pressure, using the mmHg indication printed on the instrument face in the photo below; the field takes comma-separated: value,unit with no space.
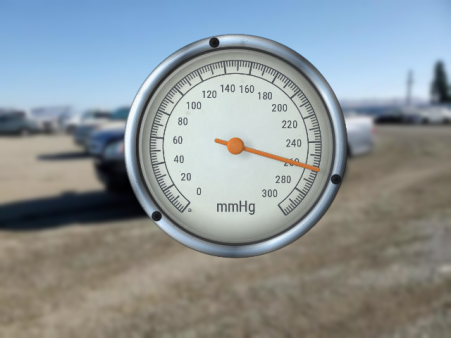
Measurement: 260,mmHg
